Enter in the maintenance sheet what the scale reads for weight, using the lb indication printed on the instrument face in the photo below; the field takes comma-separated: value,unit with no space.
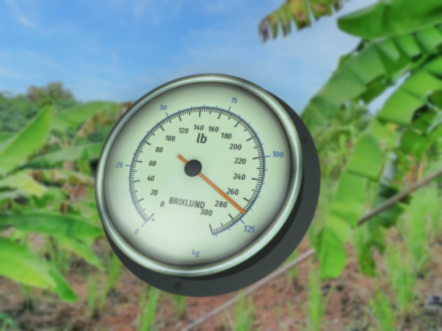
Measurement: 270,lb
